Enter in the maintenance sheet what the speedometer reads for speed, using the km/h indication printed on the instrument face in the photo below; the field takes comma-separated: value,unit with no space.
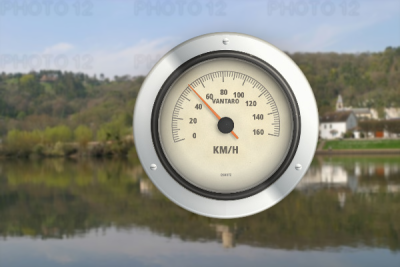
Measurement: 50,km/h
